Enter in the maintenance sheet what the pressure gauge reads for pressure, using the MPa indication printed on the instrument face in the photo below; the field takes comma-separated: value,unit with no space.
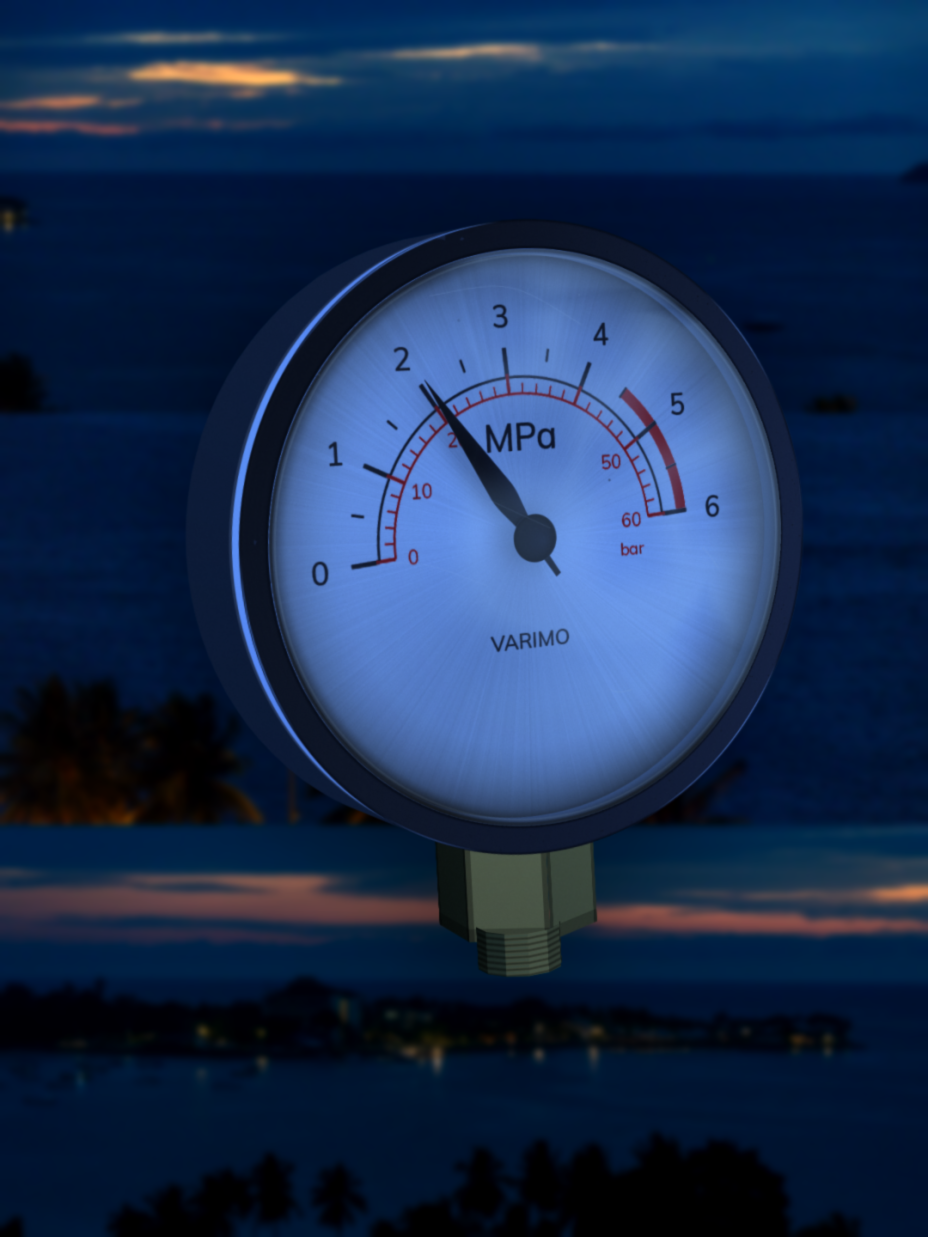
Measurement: 2,MPa
